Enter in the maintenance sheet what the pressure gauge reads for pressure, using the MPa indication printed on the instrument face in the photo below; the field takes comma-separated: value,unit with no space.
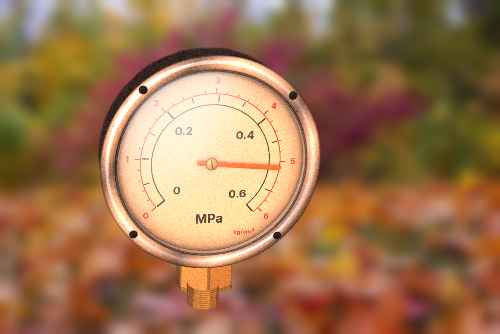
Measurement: 0.5,MPa
